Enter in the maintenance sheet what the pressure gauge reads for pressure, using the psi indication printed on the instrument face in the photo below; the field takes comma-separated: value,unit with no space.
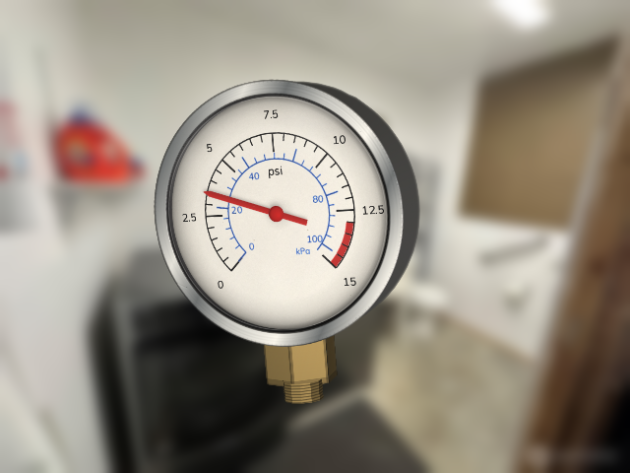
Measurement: 3.5,psi
